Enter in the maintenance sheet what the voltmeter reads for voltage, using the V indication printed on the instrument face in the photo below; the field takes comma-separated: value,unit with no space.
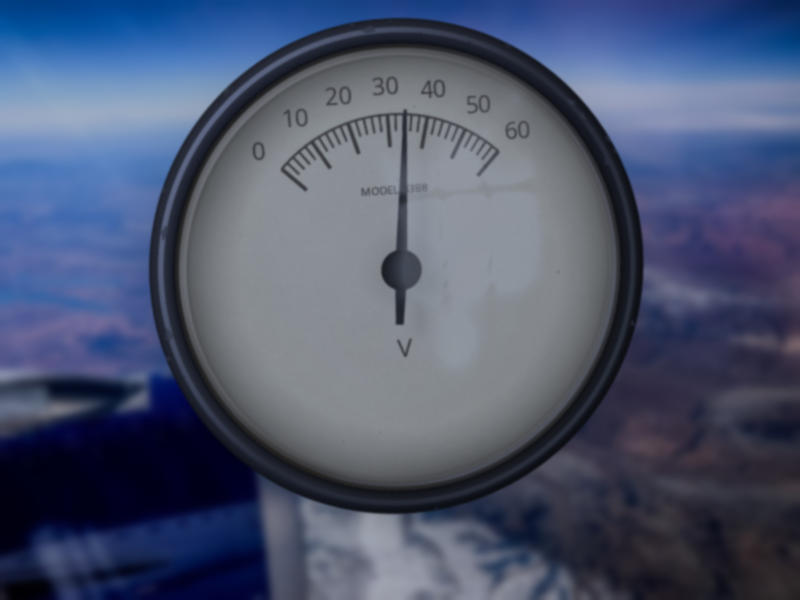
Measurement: 34,V
